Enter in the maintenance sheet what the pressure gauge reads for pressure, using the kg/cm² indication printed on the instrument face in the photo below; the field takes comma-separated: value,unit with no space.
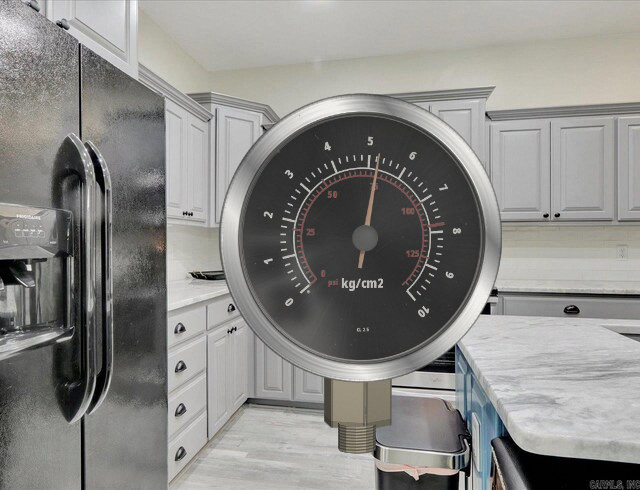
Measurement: 5.2,kg/cm²
